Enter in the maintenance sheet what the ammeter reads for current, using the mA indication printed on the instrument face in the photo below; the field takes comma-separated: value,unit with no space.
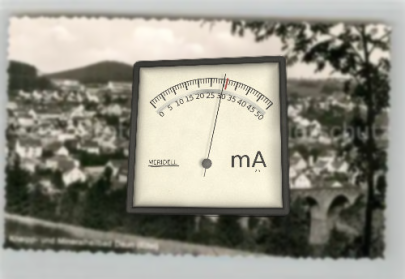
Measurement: 30,mA
